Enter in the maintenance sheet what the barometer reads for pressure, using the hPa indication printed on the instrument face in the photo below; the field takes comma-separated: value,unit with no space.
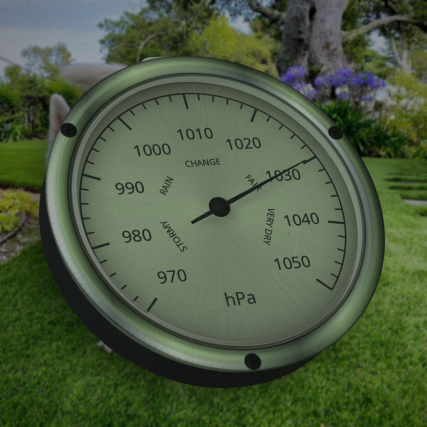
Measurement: 1030,hPa
